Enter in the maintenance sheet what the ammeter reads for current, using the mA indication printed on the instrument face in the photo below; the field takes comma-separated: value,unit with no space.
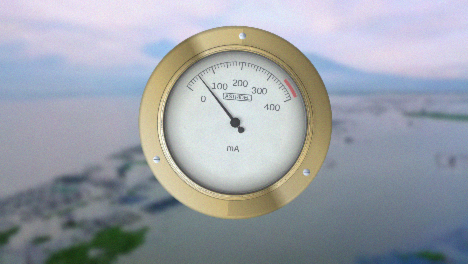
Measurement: 50,mA
